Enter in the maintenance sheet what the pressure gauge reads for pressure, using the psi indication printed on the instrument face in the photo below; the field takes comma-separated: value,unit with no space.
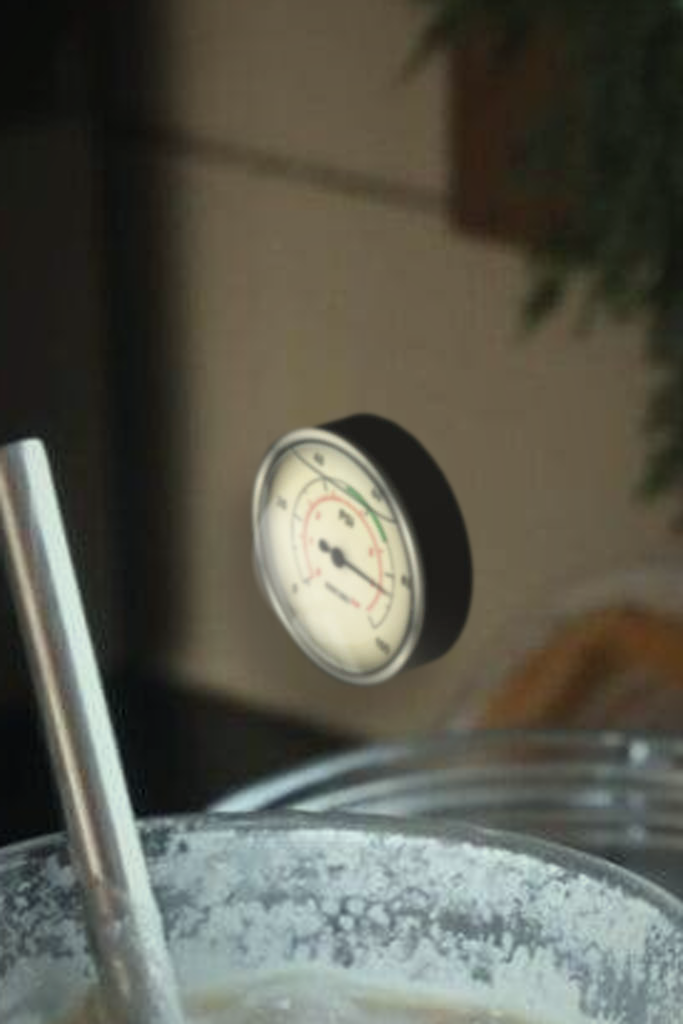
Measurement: 85,psi
